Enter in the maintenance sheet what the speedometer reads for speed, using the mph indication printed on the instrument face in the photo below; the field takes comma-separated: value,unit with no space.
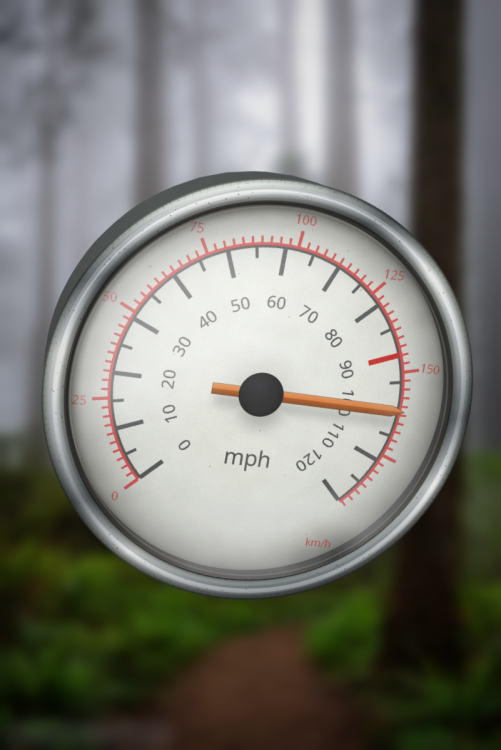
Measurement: 100,mph
